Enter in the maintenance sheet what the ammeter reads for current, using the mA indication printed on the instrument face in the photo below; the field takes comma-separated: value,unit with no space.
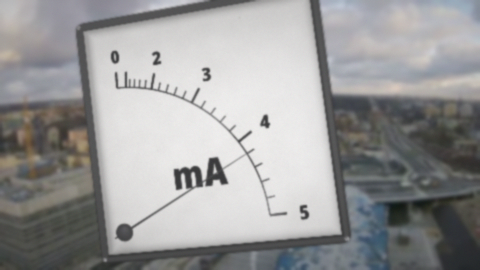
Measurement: 4.2,mA
